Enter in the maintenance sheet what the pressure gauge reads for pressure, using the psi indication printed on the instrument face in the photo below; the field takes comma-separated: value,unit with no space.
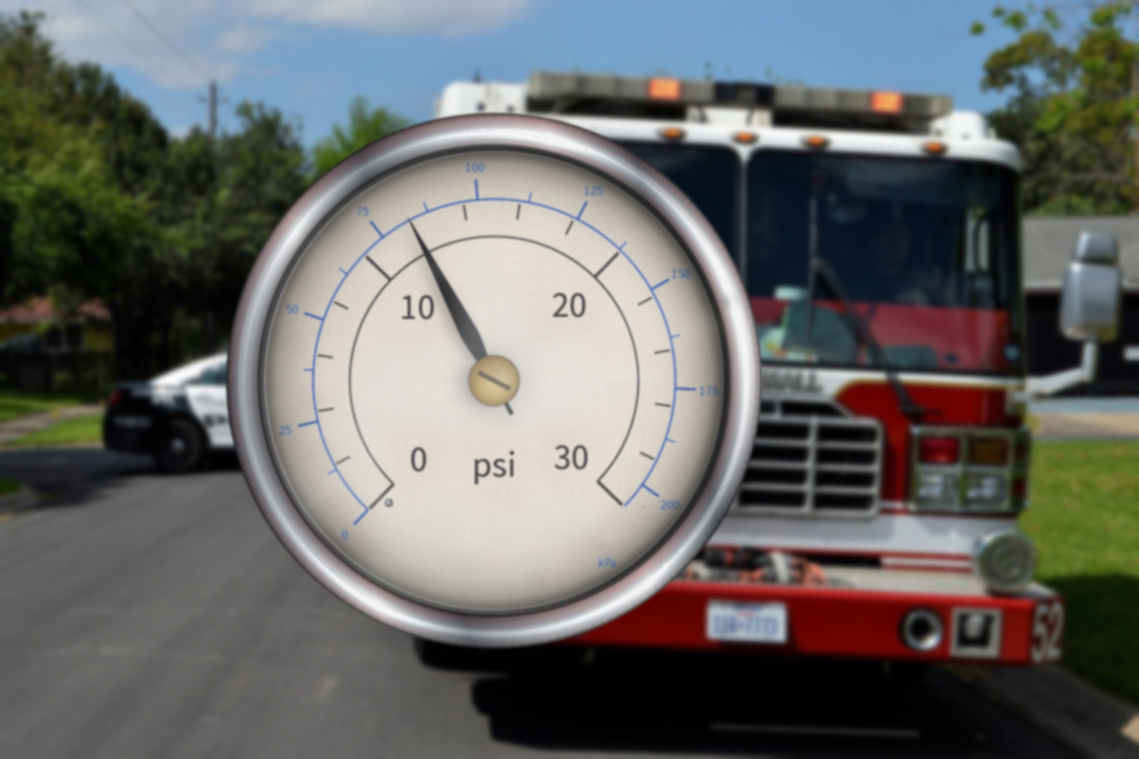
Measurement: 12,psi
